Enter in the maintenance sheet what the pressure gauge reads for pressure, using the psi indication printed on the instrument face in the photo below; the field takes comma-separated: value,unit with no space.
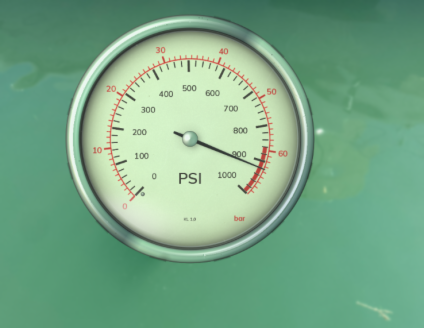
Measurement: 920,psi
